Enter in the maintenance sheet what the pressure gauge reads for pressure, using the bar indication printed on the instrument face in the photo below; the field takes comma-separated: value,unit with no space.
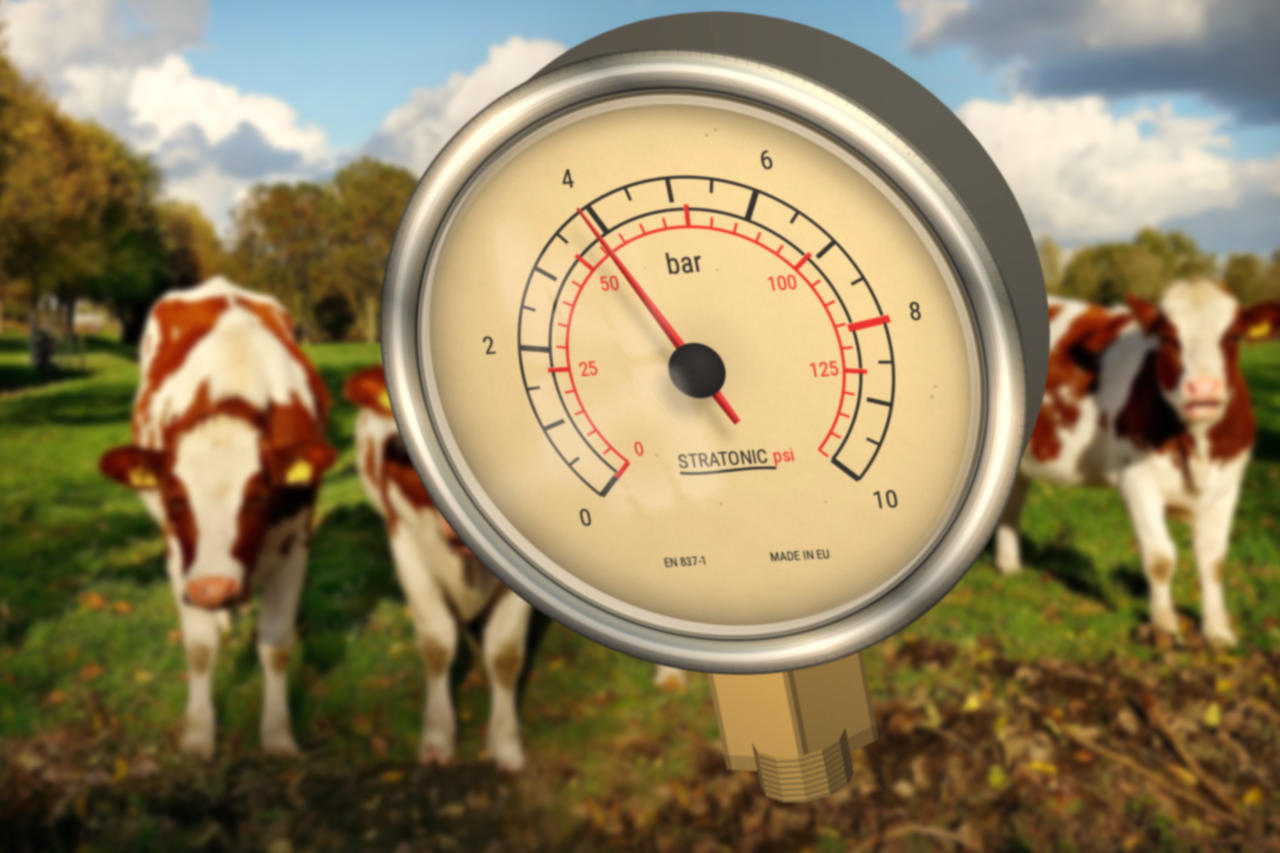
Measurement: 4,bar
